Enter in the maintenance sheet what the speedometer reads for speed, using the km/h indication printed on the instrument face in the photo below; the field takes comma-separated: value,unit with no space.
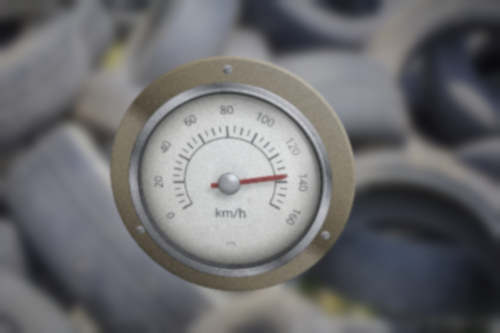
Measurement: 135,km/h
